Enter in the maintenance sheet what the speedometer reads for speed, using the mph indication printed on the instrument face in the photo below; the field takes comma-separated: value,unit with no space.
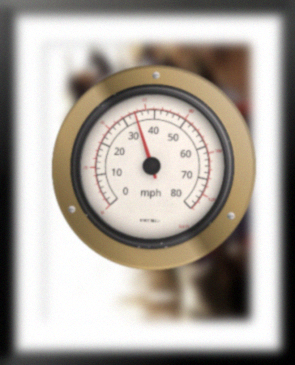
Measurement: 34,mph
